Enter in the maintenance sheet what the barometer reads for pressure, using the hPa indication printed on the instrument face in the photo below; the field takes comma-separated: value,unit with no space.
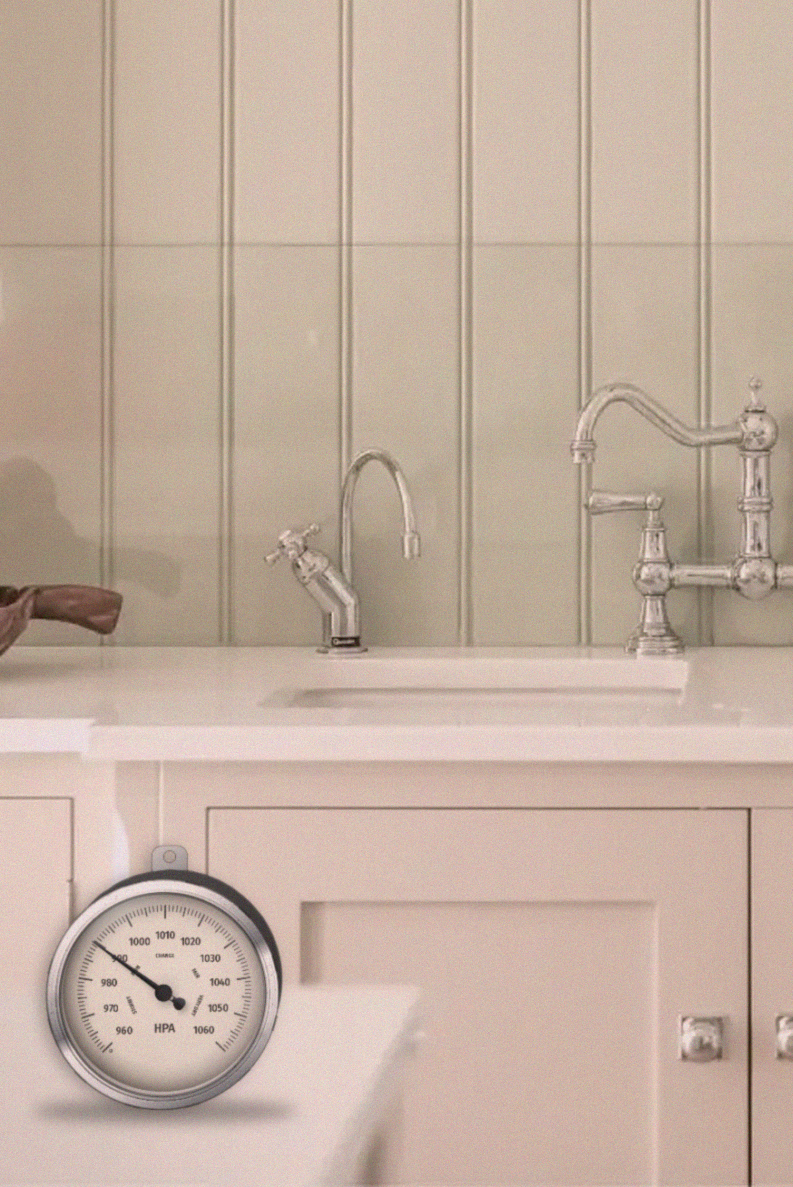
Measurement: 990,hPa
